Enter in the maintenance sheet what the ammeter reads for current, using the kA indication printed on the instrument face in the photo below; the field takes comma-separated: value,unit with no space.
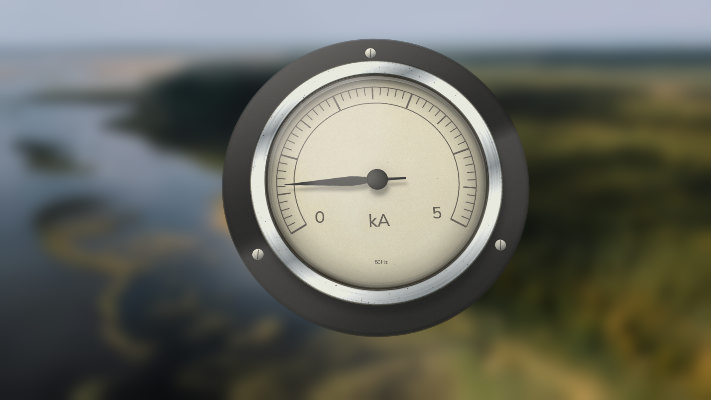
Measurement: 0.6,kA
